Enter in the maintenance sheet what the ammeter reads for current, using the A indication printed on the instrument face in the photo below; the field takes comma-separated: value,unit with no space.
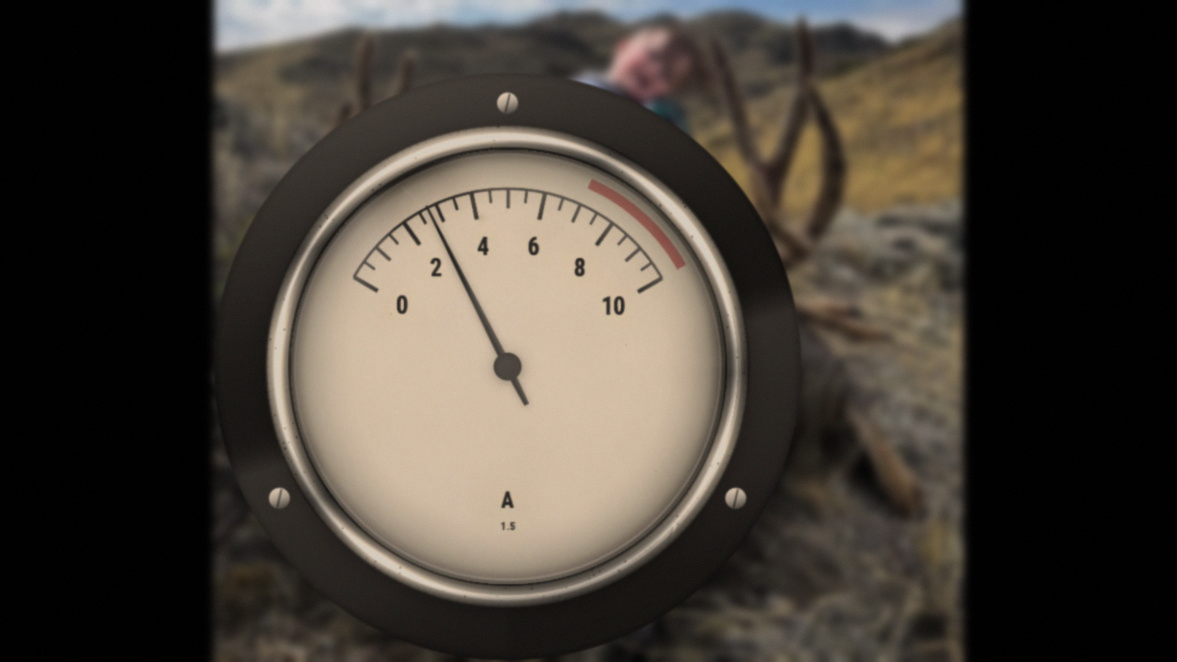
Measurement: 2.75,A
